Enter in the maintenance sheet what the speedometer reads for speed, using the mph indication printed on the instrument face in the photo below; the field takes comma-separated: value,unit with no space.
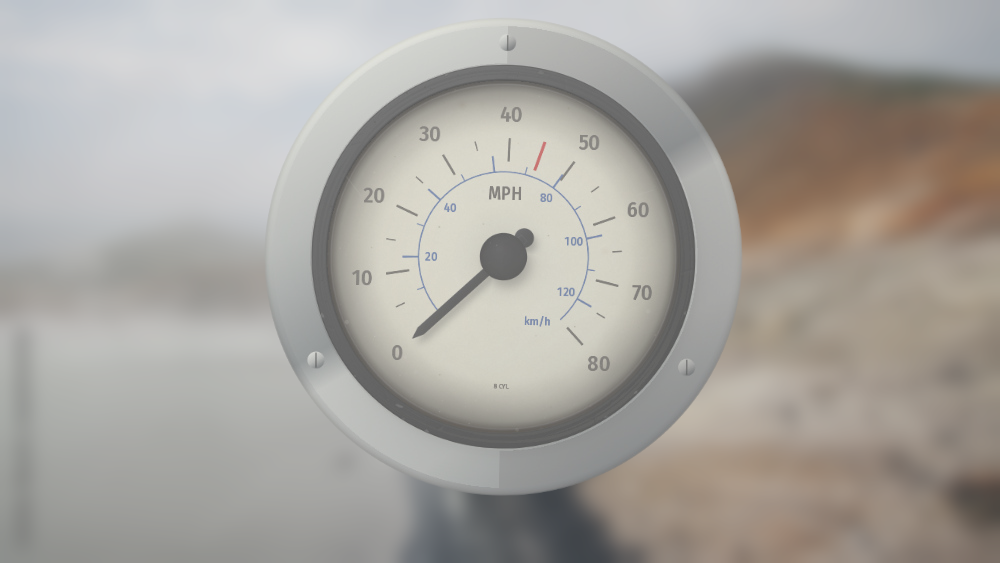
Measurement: 0,mph
